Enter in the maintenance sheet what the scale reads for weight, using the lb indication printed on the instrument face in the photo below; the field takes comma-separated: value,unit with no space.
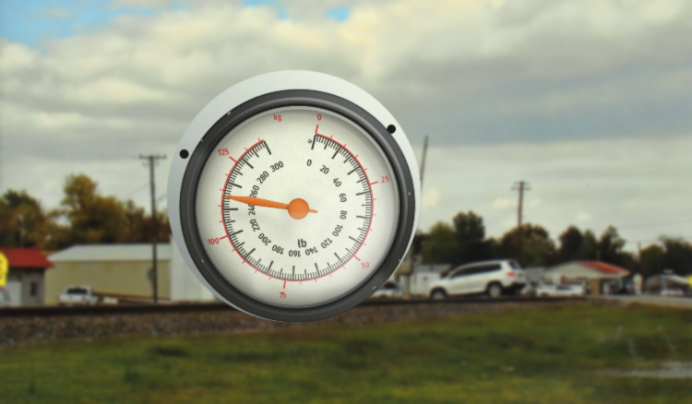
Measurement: 250,lb
